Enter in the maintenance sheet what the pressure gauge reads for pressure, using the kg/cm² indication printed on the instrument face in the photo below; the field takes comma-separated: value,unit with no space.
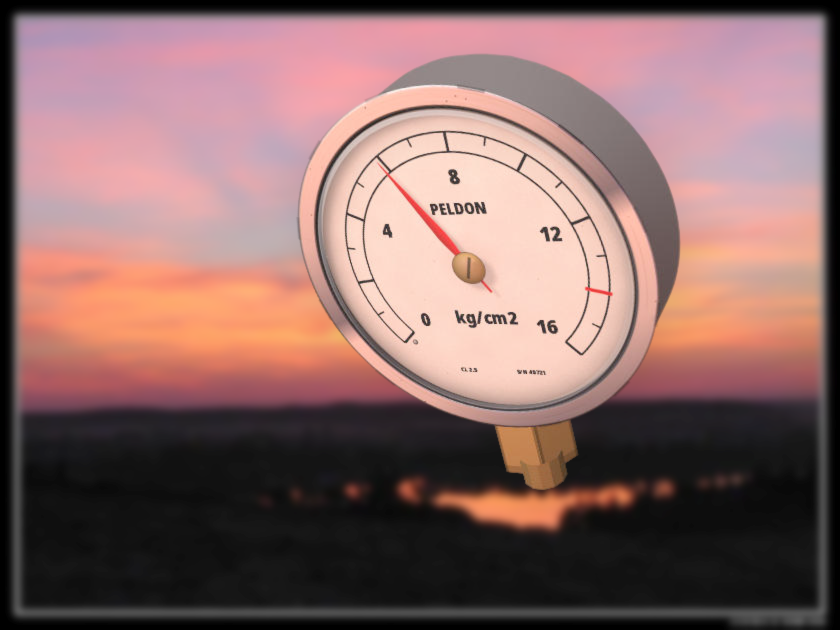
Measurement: 6,kg/cm²
